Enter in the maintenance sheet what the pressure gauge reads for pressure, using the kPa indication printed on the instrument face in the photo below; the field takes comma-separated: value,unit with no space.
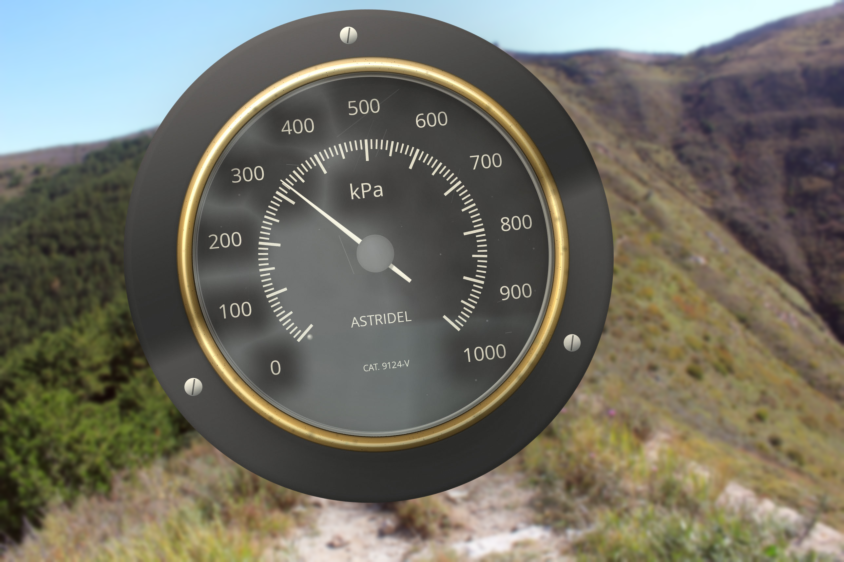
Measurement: 320,kPa
